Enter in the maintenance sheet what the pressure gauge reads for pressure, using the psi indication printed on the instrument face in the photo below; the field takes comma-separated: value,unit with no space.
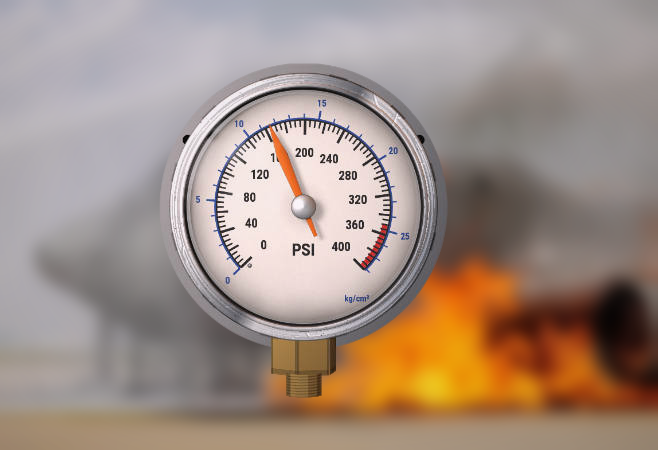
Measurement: 165,psi
